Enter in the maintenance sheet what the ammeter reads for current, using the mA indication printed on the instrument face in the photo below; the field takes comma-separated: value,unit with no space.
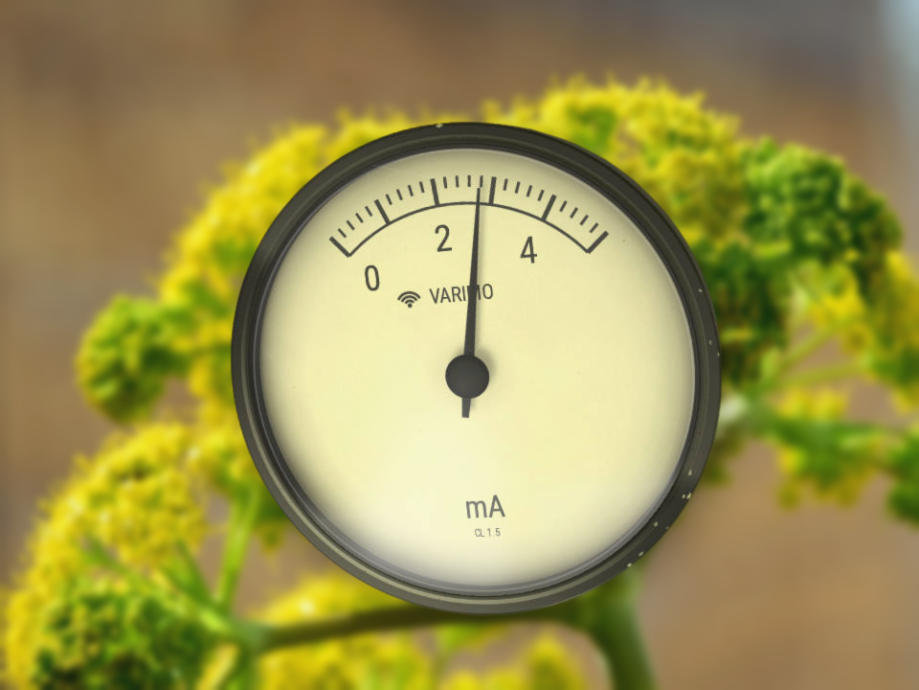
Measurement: 2.8,mA
